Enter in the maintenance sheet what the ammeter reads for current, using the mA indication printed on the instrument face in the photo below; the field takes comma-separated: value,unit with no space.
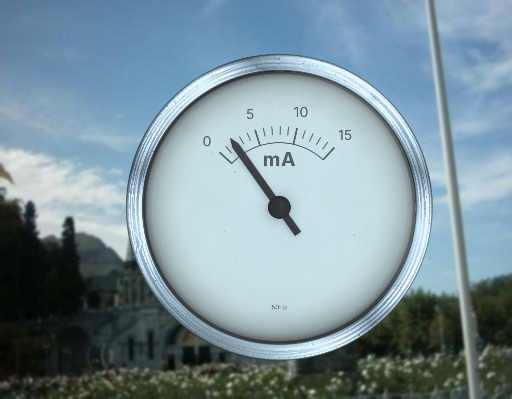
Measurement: 2,mA
